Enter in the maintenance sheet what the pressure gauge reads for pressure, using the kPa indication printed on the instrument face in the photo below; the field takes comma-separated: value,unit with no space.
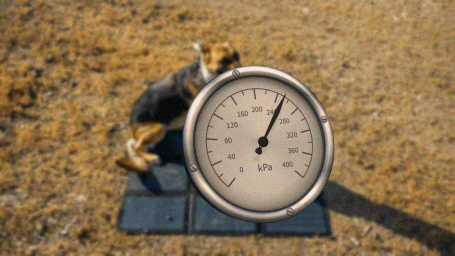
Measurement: 250,kPa
